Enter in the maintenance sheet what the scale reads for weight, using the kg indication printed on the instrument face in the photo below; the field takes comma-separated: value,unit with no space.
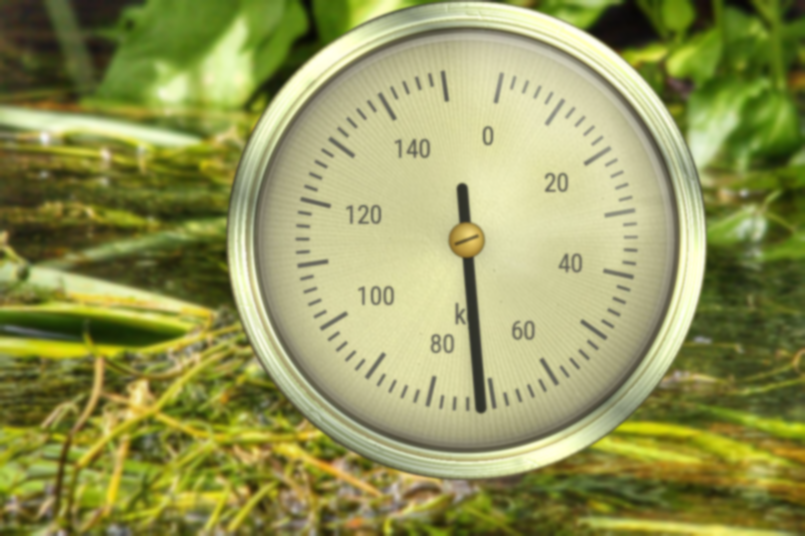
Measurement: 72,kg
